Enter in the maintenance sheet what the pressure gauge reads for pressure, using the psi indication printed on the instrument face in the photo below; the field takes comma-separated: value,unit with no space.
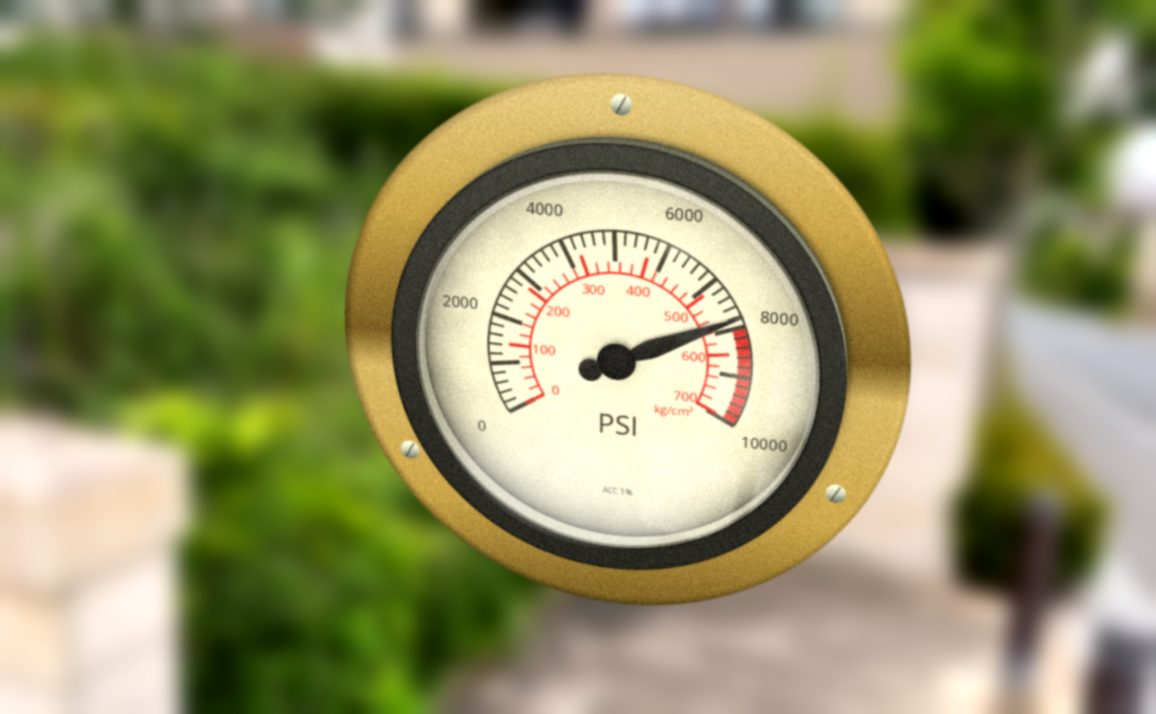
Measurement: 7800,psi
